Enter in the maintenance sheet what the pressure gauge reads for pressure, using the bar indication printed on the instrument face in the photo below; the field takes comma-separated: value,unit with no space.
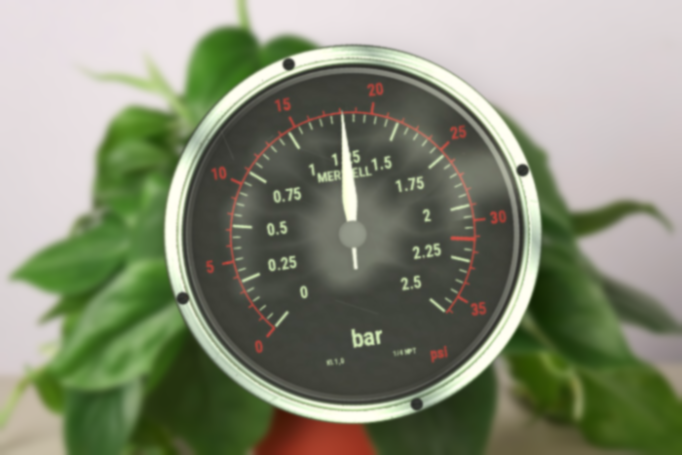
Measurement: 1.25,bar
